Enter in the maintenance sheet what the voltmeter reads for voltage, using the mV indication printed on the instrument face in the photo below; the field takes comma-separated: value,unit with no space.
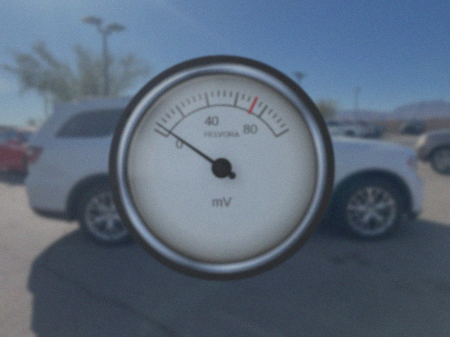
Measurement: 4,mV
